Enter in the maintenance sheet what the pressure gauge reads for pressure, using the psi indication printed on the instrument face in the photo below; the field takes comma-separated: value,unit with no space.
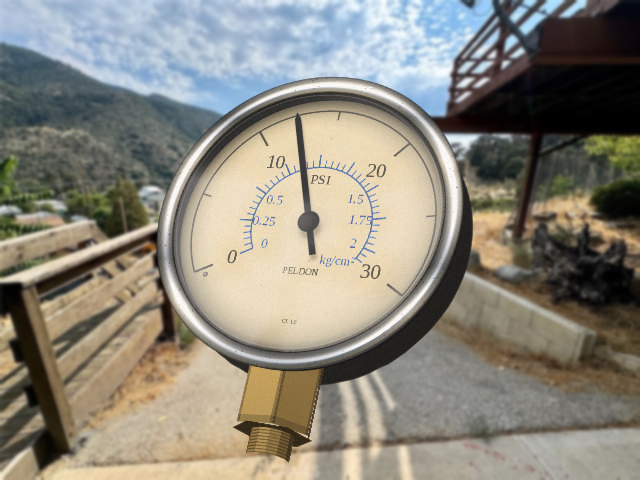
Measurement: 12.5,psi
